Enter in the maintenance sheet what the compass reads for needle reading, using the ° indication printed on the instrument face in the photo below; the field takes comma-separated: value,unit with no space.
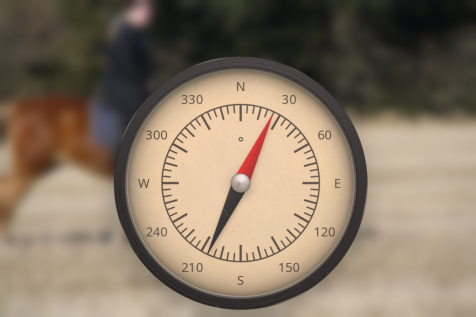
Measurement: 25,°
